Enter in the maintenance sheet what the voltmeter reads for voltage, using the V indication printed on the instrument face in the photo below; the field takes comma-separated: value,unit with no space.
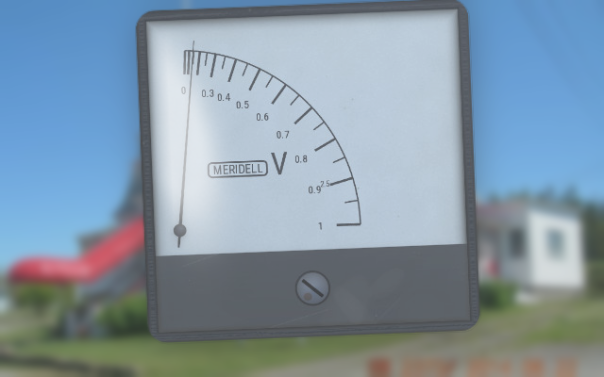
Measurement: 0.15,V
